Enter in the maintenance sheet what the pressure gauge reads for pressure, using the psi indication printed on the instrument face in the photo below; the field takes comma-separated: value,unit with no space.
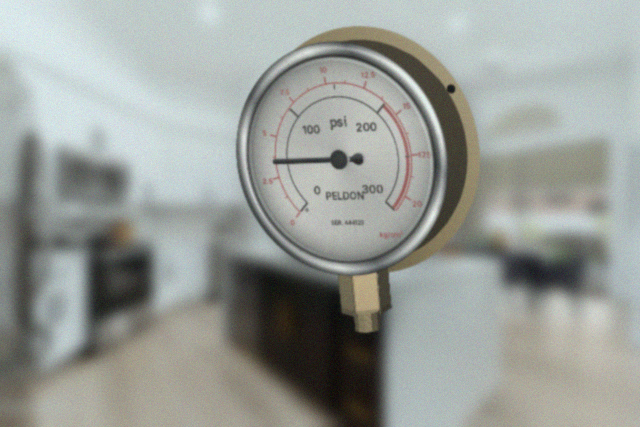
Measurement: 50,psi
